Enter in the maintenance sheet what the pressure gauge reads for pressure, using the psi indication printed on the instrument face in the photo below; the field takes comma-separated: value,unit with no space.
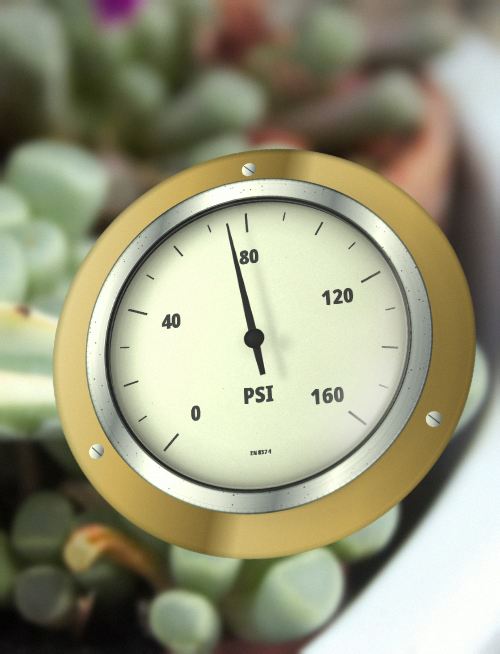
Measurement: 75,psi
